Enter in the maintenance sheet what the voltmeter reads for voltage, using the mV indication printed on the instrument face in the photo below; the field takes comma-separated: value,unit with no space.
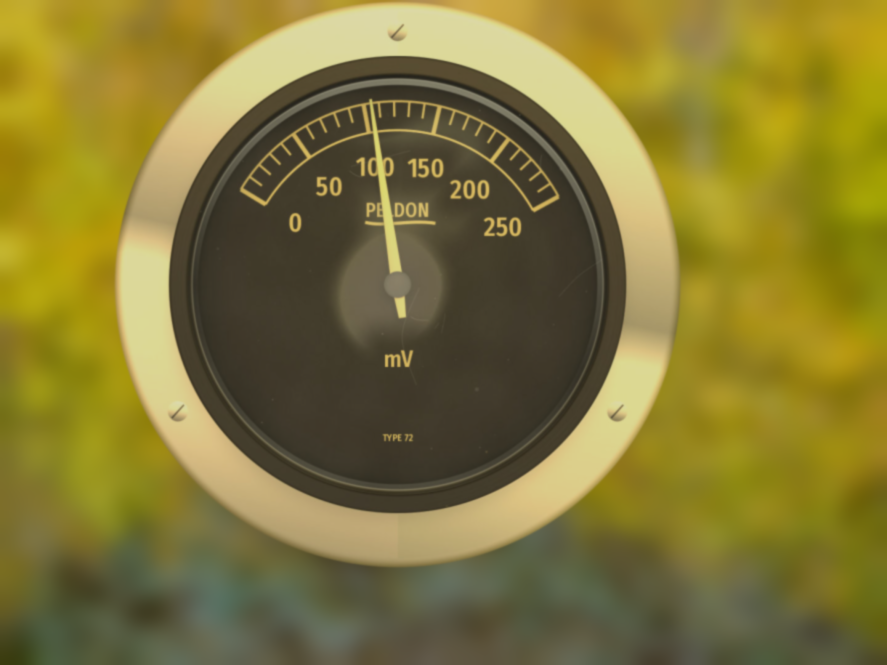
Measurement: 105,mV
